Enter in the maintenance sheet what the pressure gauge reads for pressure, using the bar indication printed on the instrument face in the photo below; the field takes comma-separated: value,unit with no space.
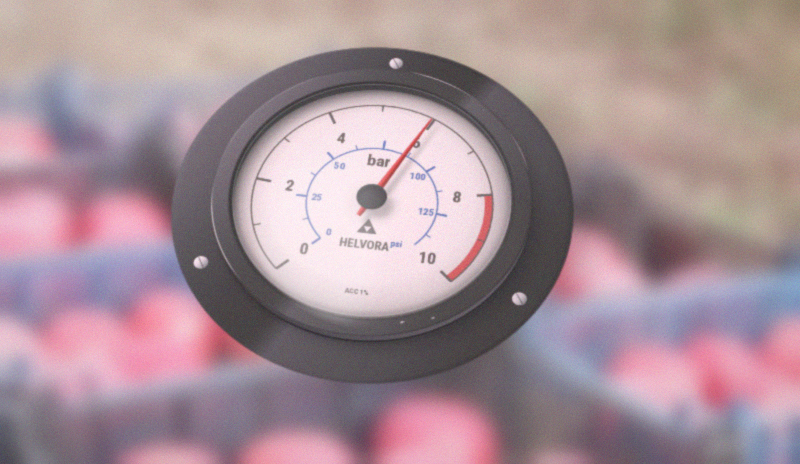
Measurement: 6,bar
